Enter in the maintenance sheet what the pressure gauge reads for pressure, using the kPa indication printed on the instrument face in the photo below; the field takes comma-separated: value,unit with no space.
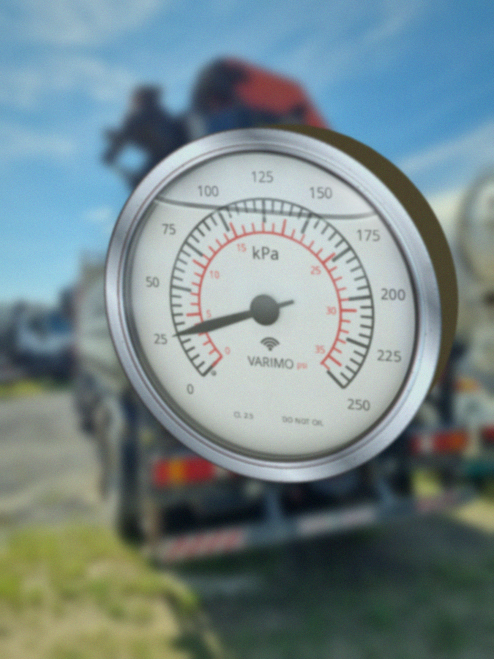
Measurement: 25,kPa
